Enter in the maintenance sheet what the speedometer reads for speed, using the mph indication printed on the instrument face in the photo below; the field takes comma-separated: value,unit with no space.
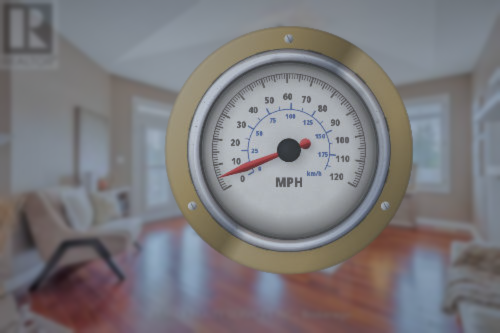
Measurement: 5,mph
